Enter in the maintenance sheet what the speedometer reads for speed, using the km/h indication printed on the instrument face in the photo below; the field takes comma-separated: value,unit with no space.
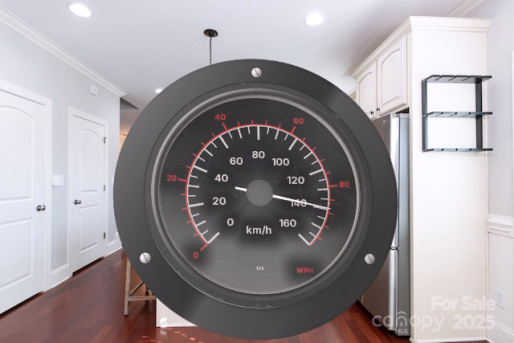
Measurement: 140,km/h
